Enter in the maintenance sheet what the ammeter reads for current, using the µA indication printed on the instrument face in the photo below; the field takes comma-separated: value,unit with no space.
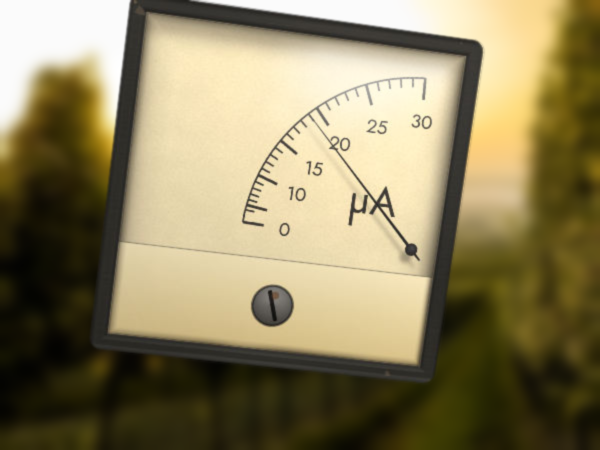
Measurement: 19,µA
